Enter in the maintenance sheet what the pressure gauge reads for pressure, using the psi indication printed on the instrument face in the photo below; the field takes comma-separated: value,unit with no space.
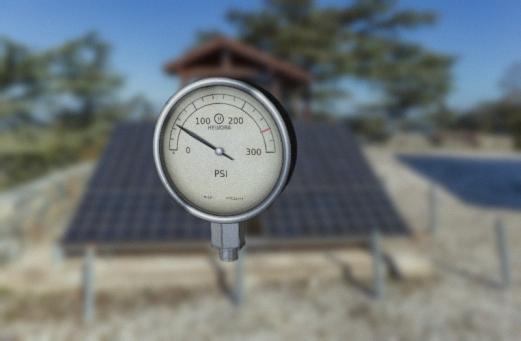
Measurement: 50,psi
